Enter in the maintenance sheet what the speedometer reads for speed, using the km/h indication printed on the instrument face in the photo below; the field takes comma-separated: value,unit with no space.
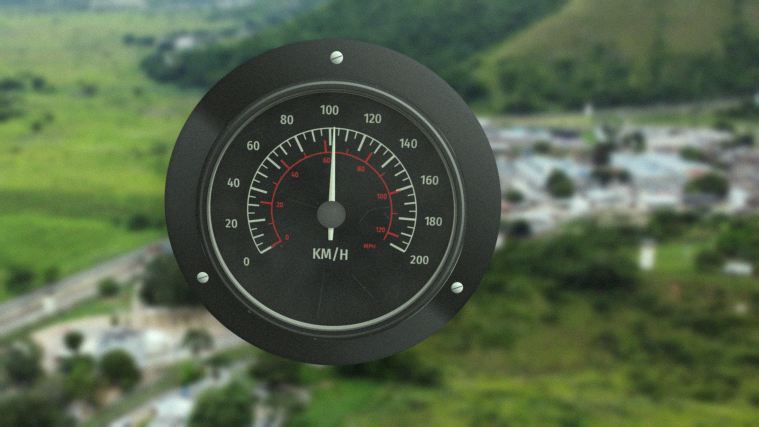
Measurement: 102.5,km/h
